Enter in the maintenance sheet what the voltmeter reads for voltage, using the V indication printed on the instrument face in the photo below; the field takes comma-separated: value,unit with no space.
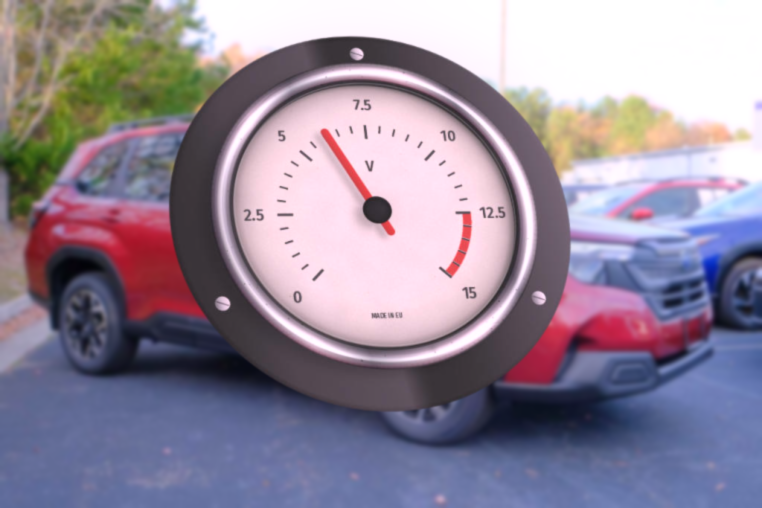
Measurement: 6,V
